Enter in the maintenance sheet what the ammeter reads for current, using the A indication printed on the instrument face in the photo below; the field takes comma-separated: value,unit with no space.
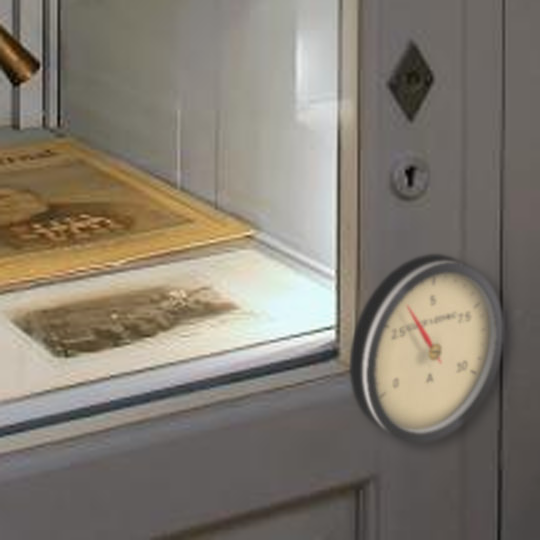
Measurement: 3.5,A
